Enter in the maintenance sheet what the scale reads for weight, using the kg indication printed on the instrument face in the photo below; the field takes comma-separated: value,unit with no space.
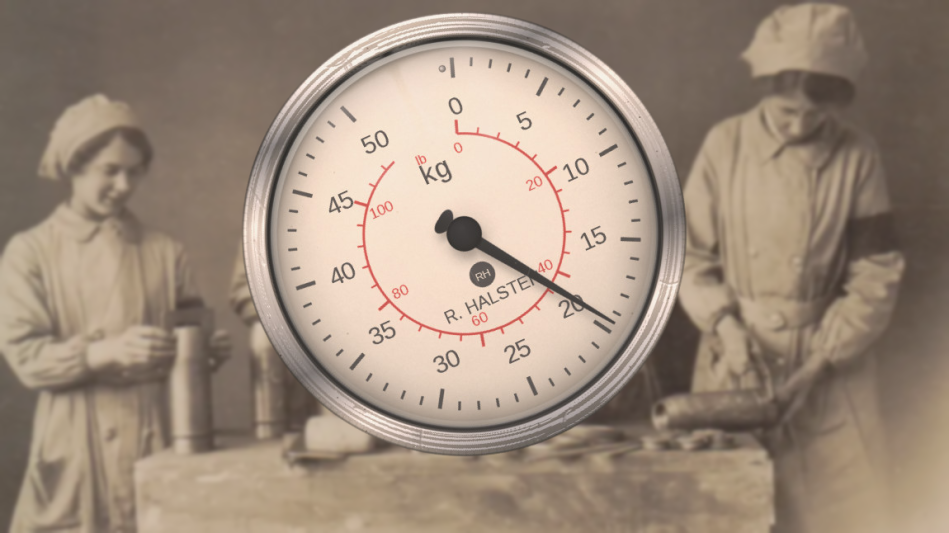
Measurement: 19.5,kg
